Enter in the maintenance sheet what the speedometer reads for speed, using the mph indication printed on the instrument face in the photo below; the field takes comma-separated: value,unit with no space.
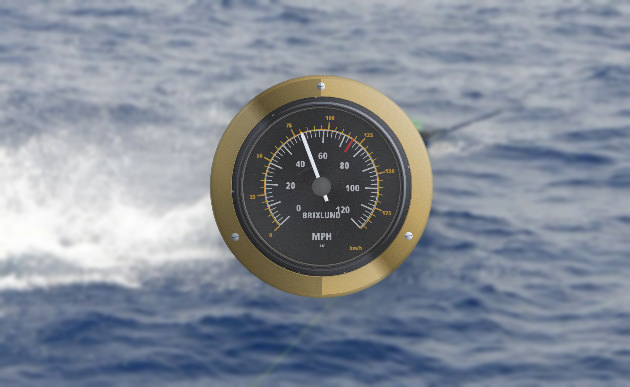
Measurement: 50,mph
